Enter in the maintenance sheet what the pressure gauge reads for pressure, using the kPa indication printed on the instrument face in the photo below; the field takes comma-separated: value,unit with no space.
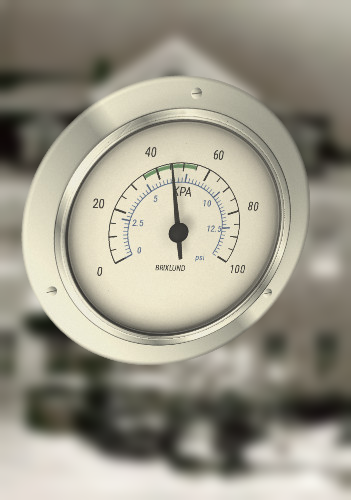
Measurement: 45,kPa
